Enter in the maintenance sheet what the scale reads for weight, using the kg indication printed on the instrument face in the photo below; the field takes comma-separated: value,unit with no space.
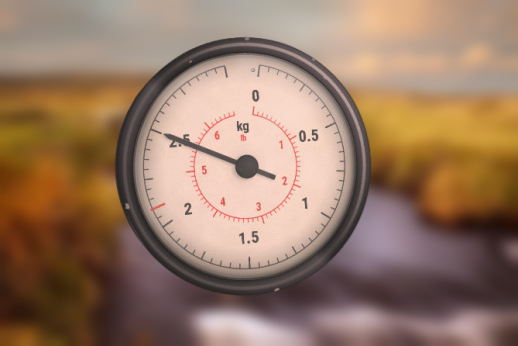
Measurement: 2.5,kg
